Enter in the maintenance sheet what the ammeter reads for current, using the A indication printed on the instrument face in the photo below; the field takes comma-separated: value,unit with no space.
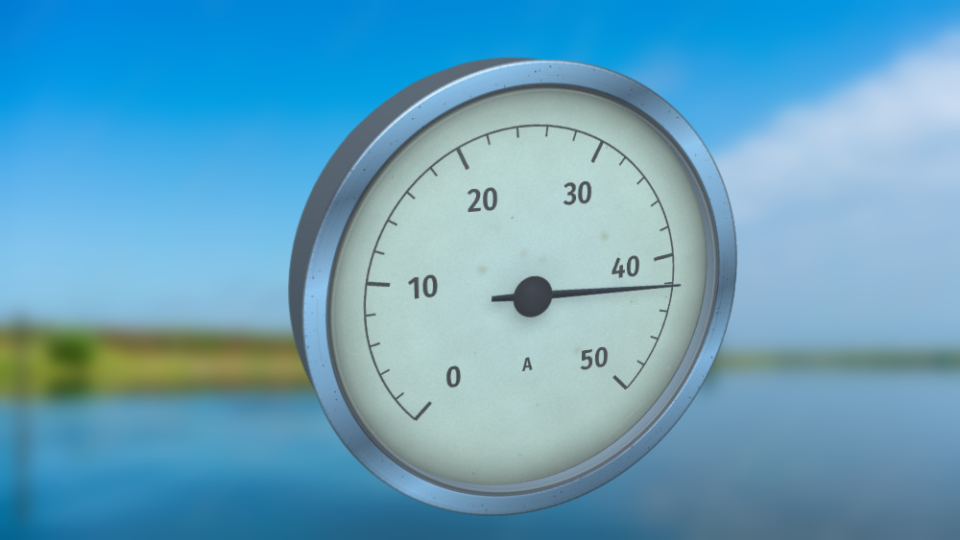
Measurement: 42,A
